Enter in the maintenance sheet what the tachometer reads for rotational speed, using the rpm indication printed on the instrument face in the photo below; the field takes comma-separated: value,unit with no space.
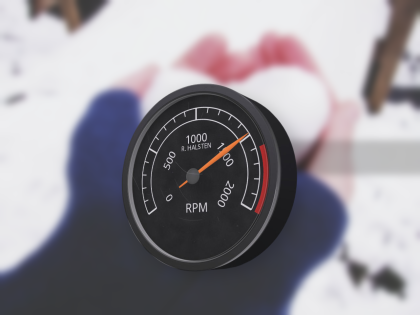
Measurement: 1500,rpm
